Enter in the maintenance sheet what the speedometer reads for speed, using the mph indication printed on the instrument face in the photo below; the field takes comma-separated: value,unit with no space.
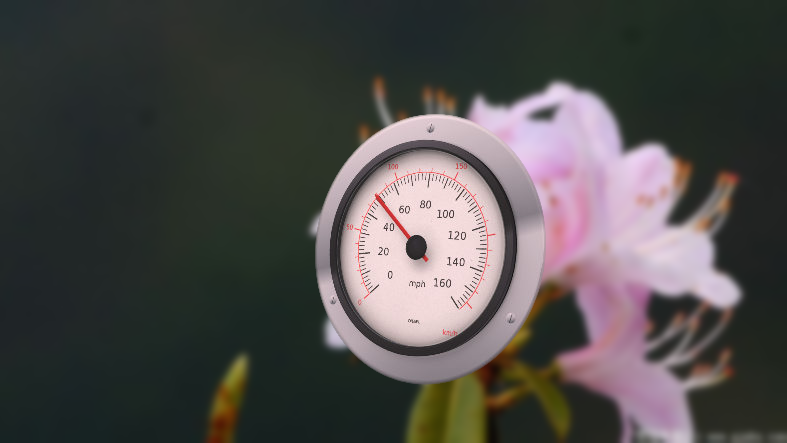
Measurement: 50,mph
